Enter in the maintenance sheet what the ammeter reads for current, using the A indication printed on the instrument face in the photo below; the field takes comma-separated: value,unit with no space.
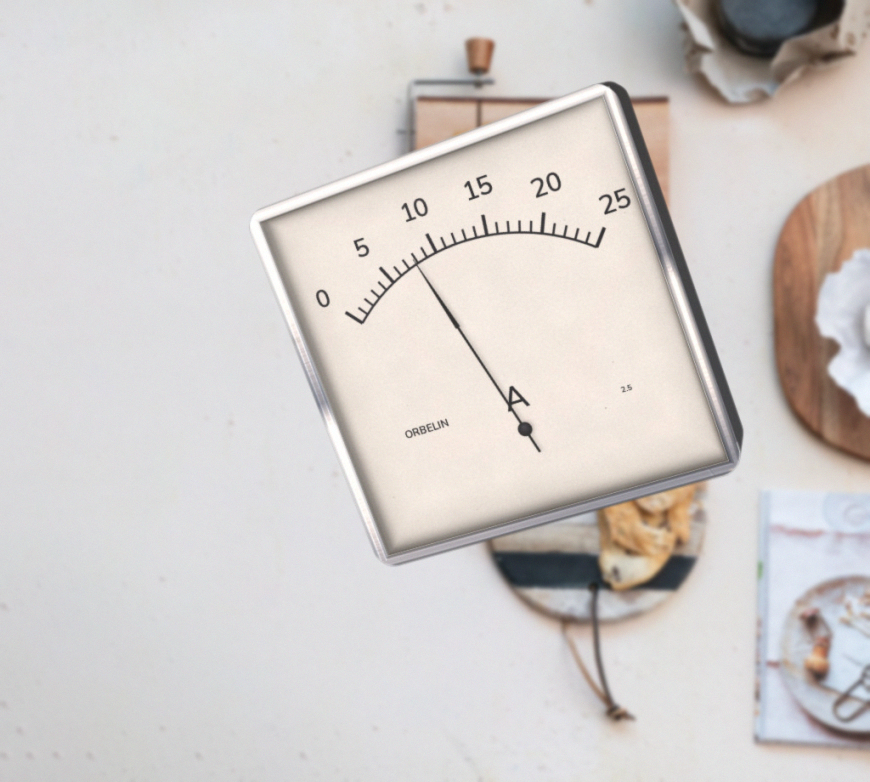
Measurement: 8,A
